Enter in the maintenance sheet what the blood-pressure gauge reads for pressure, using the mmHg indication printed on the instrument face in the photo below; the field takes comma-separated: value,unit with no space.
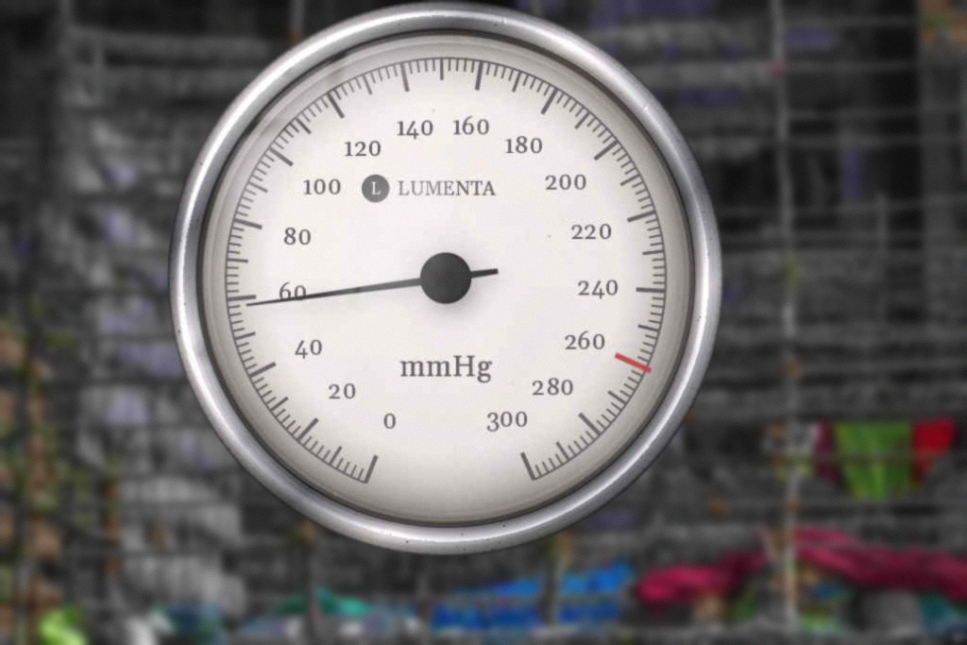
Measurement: 58,mmHg
